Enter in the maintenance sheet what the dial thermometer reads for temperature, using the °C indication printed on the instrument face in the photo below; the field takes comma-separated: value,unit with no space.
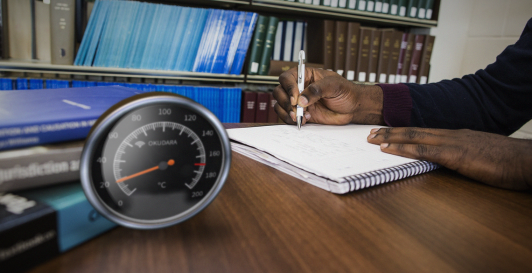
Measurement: 20,°C
